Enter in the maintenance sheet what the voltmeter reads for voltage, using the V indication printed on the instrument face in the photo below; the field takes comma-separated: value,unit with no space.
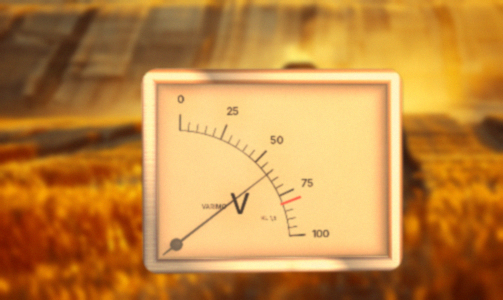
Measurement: 60,V
